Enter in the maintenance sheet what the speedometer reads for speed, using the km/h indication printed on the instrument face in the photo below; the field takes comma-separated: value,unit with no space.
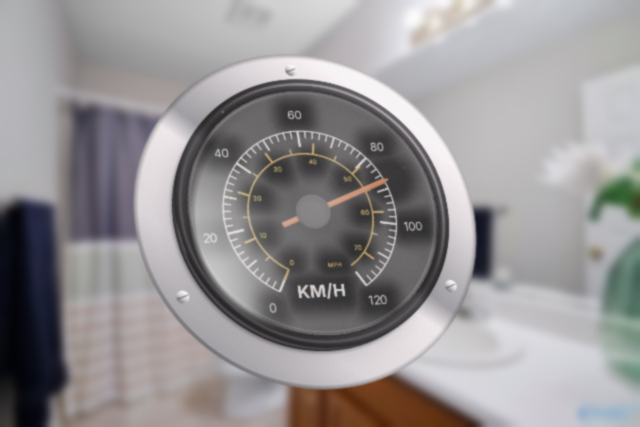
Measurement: 88,km/h
